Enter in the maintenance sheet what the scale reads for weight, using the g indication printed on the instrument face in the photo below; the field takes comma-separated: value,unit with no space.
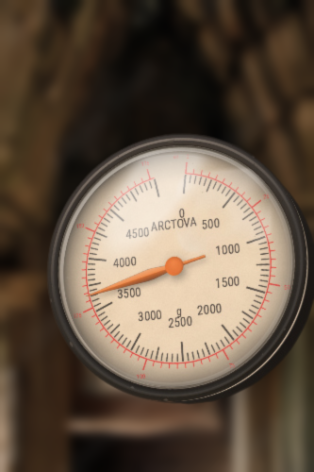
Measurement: 3650,g
